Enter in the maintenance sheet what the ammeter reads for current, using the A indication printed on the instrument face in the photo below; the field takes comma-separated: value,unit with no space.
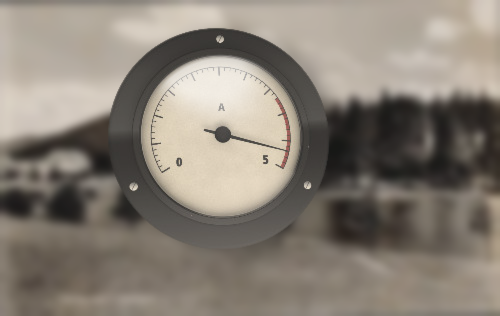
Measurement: 4.7,A
